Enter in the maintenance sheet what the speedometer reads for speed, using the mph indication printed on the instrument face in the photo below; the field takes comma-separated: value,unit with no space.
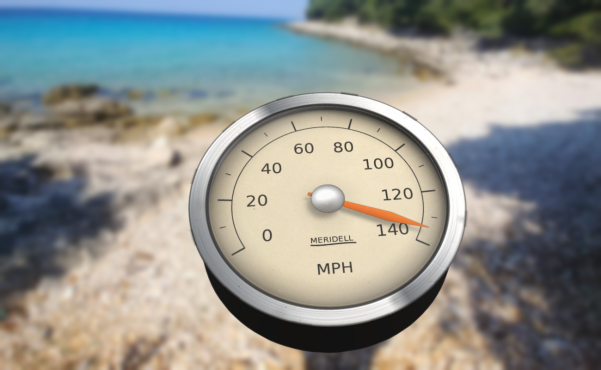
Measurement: 135,mph
